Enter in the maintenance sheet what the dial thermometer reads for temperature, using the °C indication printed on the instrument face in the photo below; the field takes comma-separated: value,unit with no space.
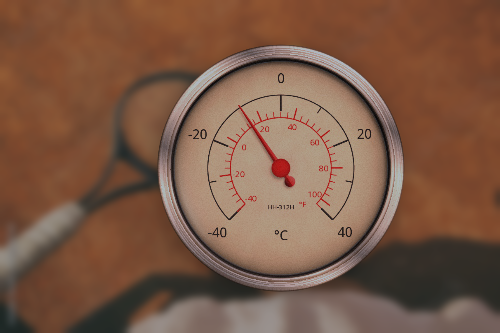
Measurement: -10,°C
